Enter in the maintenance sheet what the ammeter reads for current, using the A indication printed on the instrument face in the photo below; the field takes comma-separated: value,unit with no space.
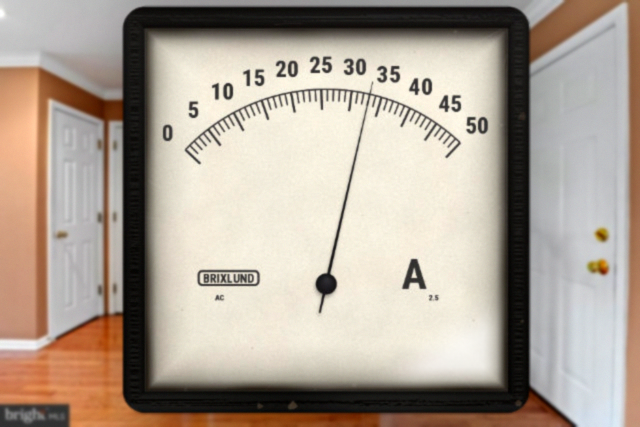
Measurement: 33,A
